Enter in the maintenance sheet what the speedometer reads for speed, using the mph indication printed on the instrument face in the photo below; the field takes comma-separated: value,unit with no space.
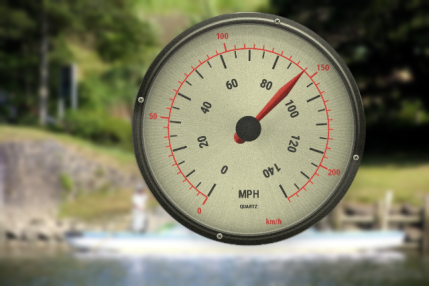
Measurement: 90,mph
